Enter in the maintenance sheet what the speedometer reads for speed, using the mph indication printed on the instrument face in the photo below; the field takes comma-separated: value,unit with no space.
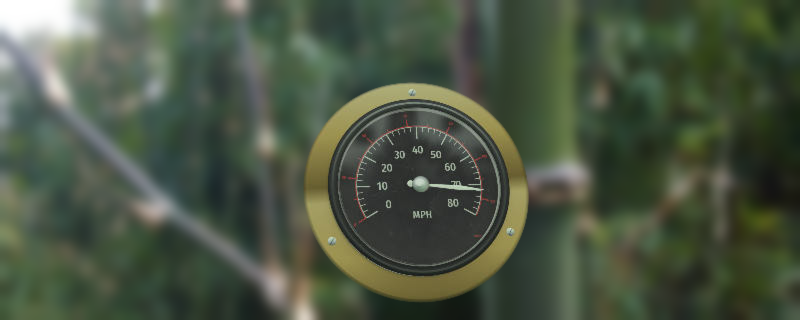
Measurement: 72,mph
